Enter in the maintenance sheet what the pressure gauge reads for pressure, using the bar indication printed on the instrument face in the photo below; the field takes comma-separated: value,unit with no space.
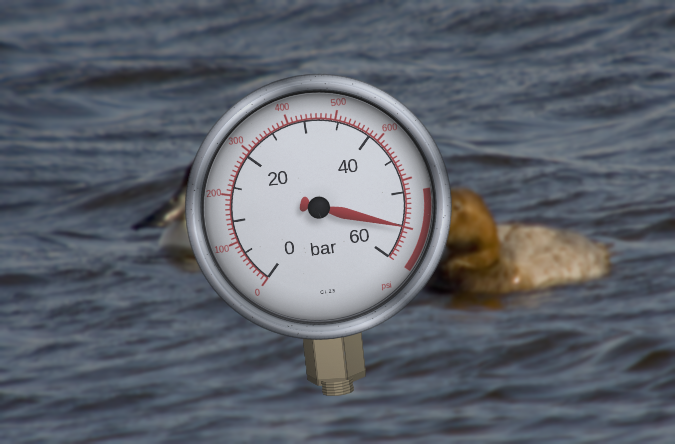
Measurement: 55,bar
